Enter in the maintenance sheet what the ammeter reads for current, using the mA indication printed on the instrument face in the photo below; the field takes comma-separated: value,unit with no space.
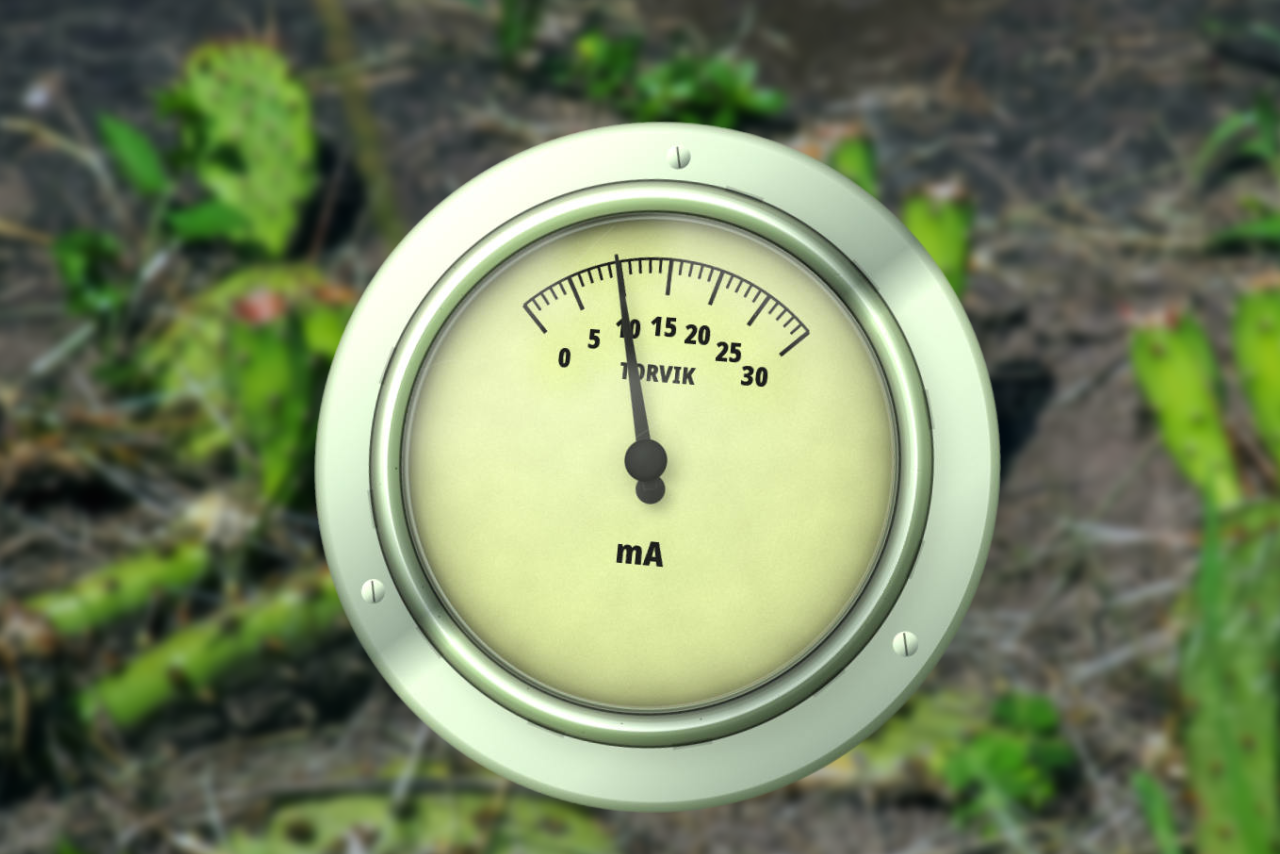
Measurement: 10,mA
